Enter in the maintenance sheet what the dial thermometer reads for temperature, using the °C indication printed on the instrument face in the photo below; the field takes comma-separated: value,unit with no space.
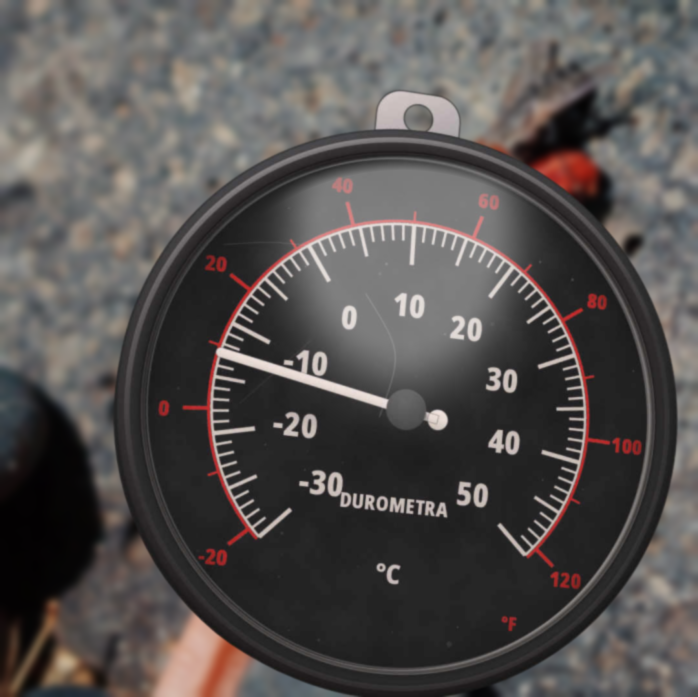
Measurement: -13,°C
